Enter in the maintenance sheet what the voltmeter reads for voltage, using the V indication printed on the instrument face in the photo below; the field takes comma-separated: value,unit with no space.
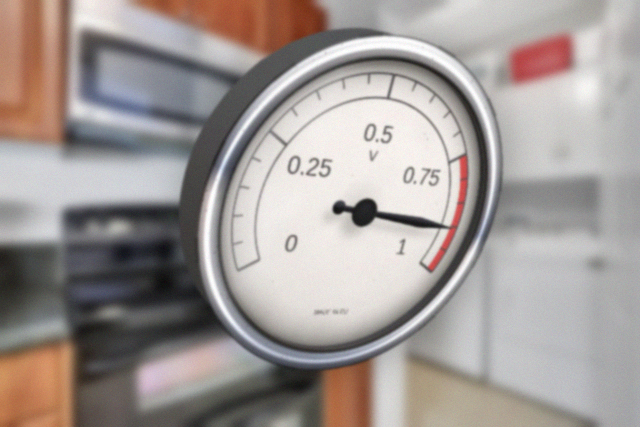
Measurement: 0.9,V
